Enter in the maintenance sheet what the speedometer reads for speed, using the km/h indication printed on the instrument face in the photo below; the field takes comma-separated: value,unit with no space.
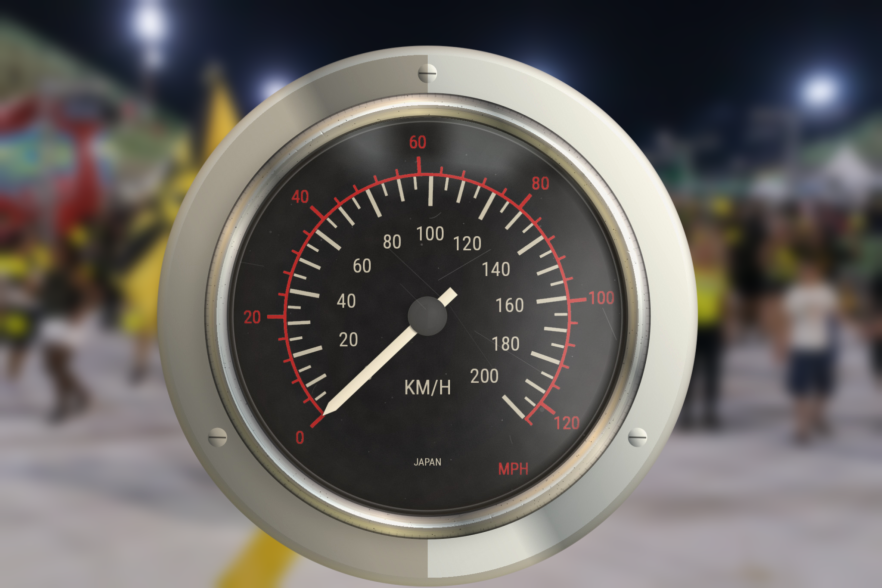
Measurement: 0,km/h
